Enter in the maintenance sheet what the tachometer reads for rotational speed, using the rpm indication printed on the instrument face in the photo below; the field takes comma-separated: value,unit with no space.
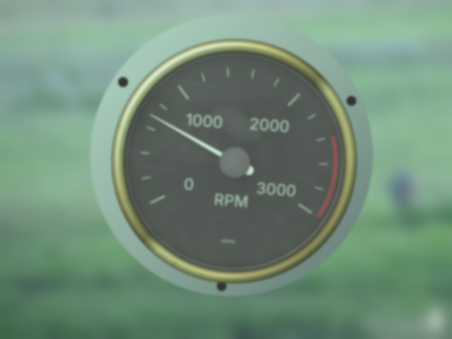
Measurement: 700,rpm
